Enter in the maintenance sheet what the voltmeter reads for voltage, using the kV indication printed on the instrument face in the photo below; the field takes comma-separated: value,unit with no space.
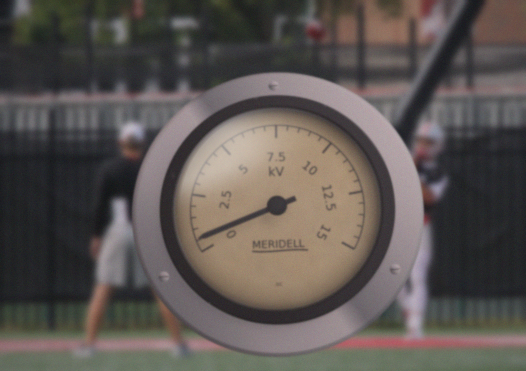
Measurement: 0.5,kV
